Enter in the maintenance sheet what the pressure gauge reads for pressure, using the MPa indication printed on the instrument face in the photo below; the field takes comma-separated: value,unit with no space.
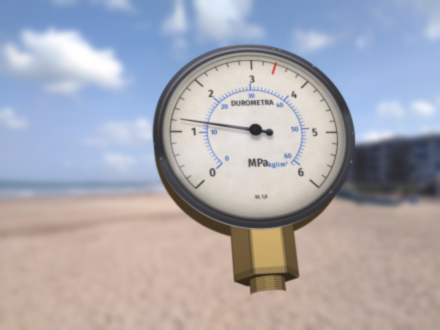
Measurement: 1.2,MPa
